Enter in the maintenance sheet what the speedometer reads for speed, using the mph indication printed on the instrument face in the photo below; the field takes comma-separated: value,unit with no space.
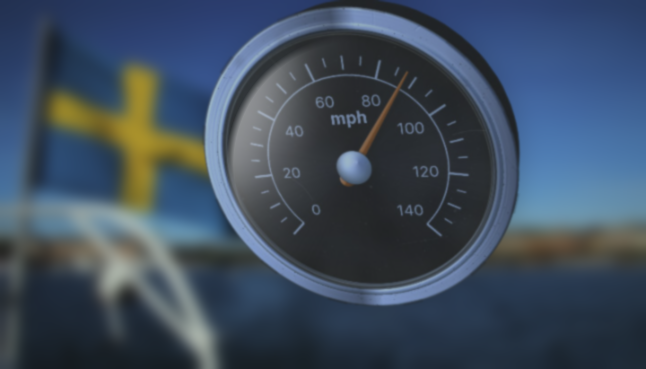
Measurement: 87.5,mph
